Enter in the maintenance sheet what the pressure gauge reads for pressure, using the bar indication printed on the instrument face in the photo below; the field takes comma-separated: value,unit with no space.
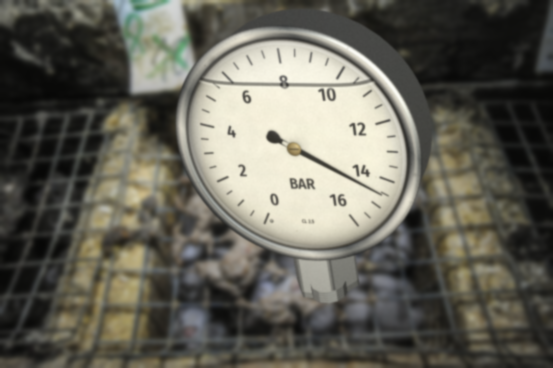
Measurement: 14.5,bar
